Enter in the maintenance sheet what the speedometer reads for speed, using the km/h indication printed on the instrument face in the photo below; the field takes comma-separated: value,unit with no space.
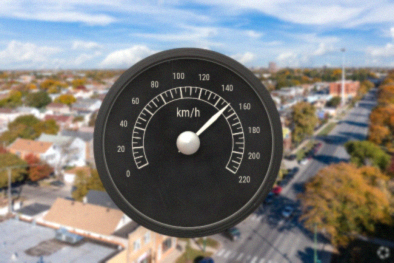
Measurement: 150,km/h
